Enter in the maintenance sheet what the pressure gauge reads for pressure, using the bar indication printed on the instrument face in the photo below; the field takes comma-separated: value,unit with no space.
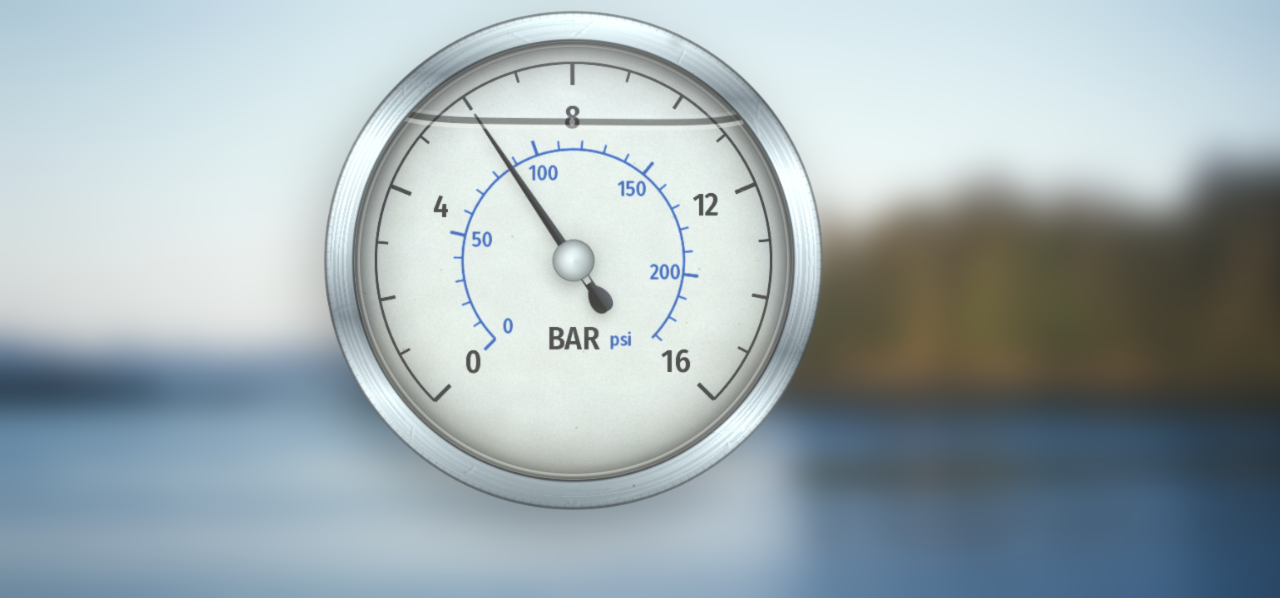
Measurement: 6,bar
